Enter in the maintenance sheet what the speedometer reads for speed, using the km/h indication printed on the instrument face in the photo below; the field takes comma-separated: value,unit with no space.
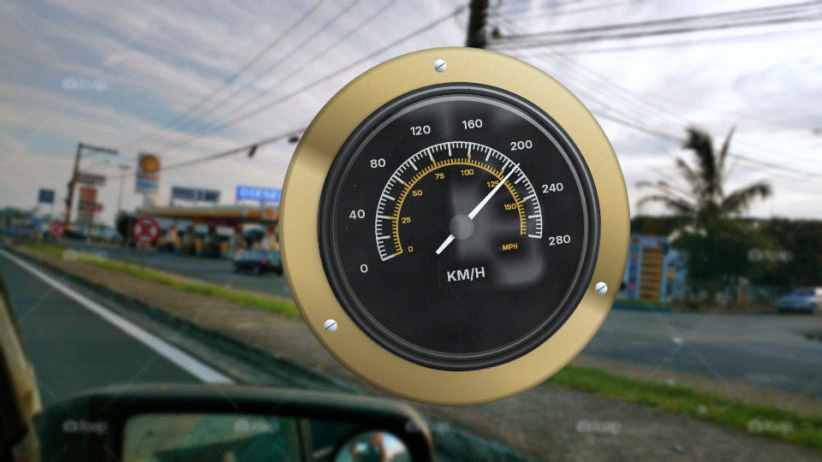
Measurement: 208,km/h
